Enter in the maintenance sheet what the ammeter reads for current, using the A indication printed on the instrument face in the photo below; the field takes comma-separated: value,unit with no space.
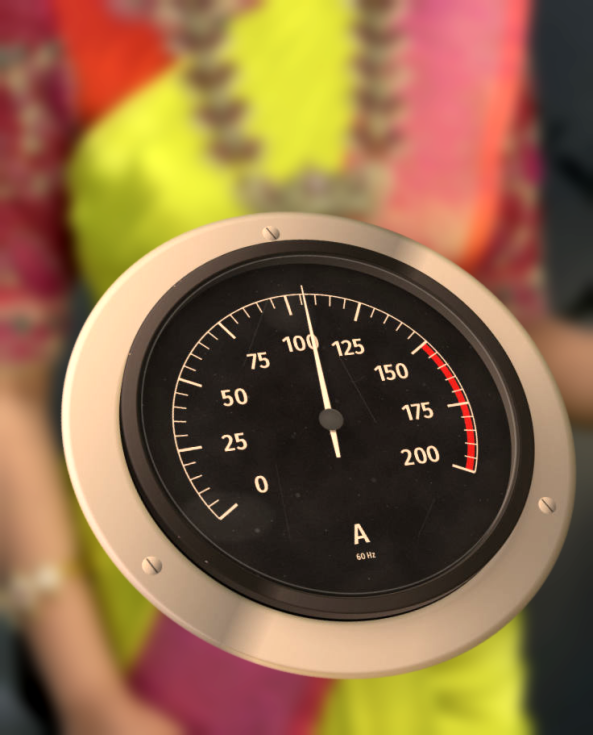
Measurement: 105,A
